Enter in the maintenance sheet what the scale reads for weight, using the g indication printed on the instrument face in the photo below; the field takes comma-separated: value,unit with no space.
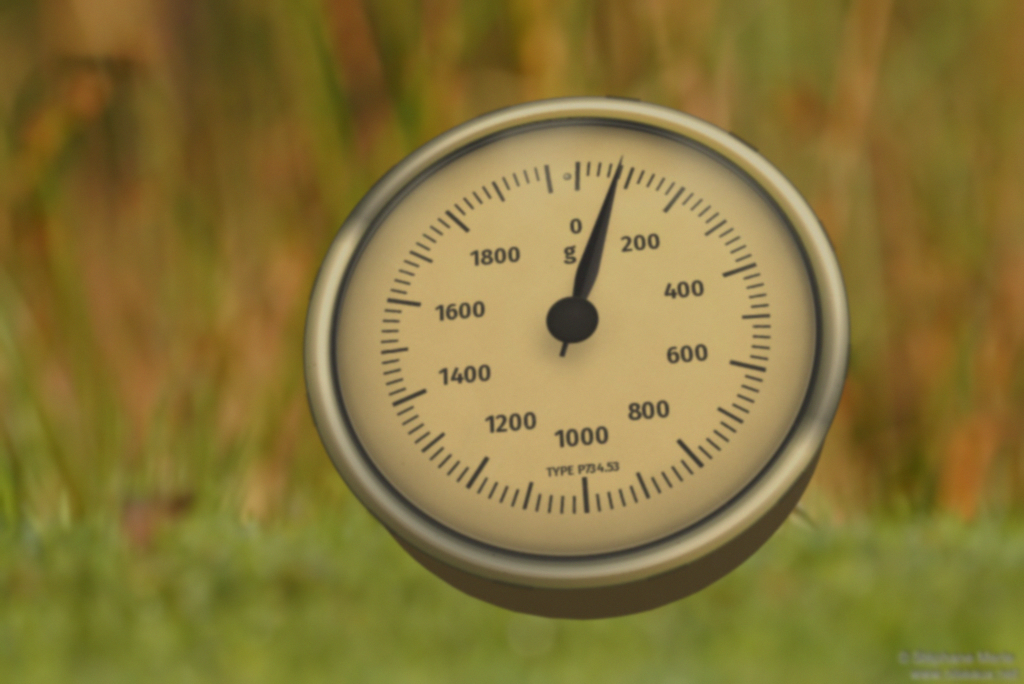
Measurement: 80,g
